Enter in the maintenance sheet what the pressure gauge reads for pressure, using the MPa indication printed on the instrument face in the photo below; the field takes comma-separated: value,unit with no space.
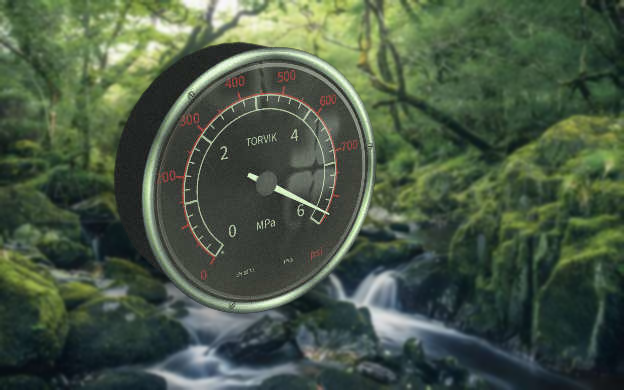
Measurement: 5.8,MPa
